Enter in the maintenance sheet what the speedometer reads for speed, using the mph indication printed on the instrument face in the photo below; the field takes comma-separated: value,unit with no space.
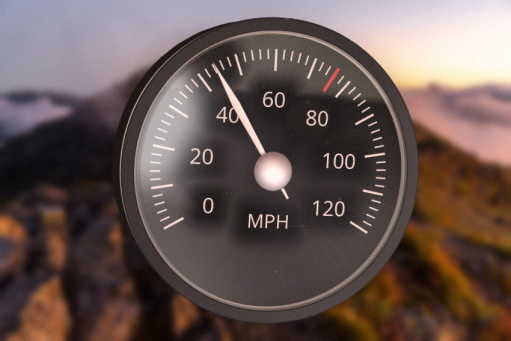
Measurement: 44,mph
